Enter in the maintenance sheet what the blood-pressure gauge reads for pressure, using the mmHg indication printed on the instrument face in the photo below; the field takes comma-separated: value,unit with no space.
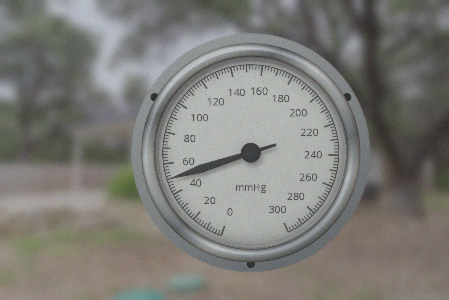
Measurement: 50,mmHg
